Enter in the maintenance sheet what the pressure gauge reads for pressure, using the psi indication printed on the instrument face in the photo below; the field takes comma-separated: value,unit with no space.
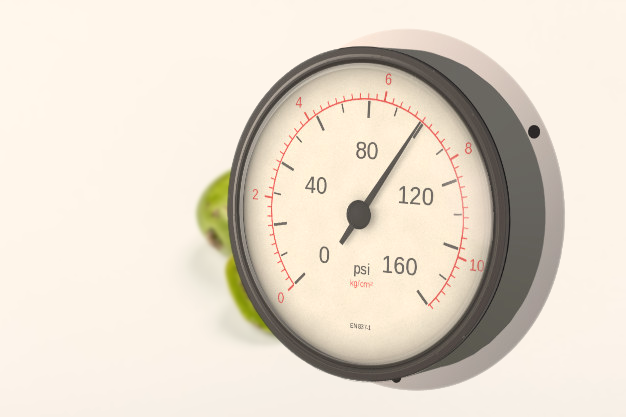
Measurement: 100,psi
